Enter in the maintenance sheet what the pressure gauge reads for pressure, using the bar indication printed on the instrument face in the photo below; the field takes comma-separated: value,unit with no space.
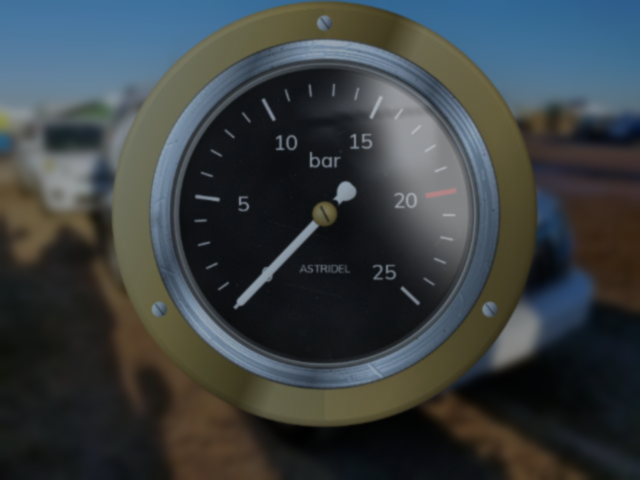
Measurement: 0,bar
